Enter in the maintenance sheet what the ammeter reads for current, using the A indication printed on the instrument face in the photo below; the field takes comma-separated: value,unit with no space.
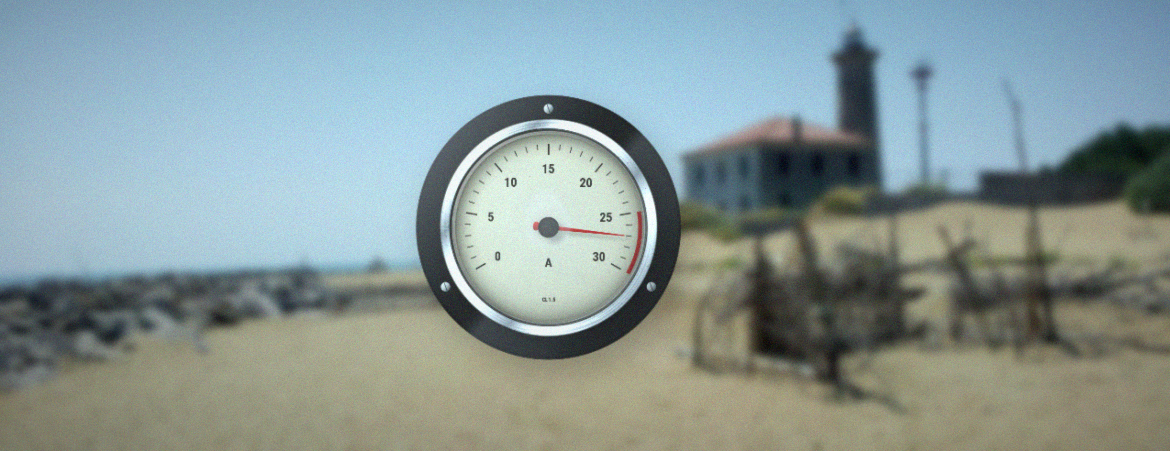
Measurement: 27,A
